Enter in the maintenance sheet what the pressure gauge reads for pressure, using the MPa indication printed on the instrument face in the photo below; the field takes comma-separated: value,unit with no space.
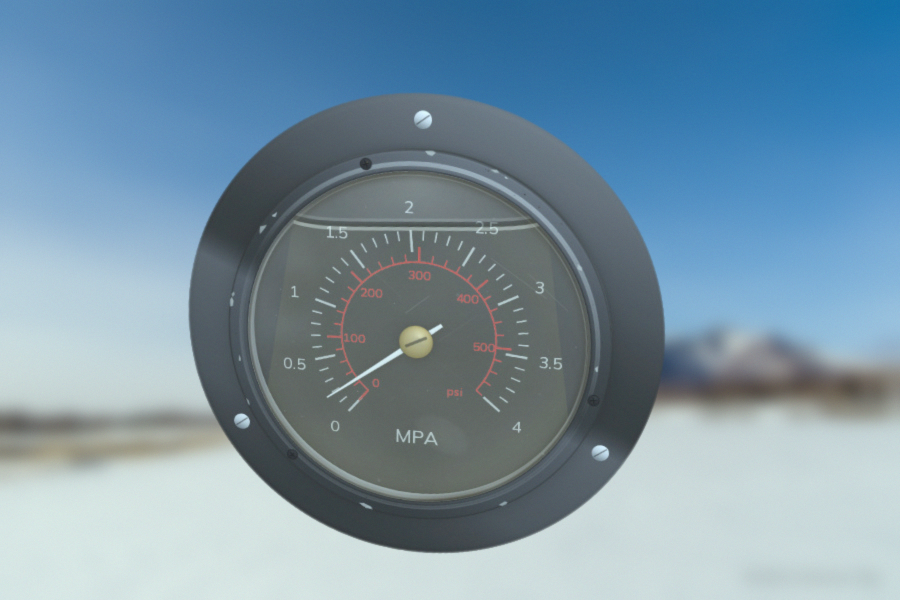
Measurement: 0.2,MPa
